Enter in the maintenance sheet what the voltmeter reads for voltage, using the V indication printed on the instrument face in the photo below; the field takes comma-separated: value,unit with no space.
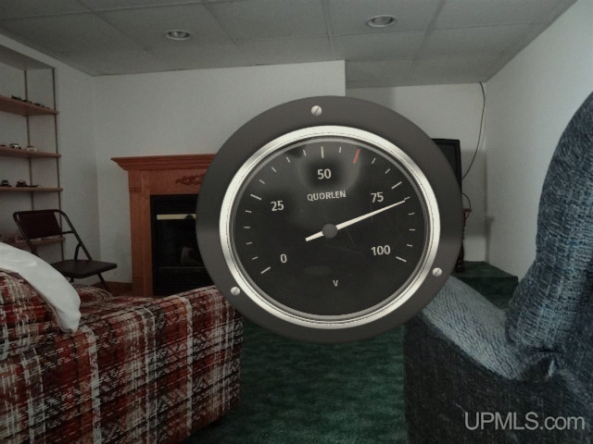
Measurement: 80,V
